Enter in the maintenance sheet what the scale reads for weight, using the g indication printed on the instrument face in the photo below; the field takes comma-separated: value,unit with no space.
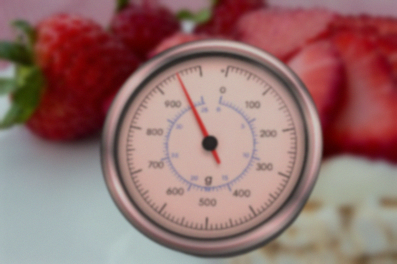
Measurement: 950,g
